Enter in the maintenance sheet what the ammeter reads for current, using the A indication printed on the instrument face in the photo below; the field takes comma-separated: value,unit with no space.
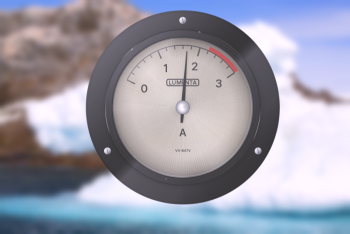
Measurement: 1.7,A
